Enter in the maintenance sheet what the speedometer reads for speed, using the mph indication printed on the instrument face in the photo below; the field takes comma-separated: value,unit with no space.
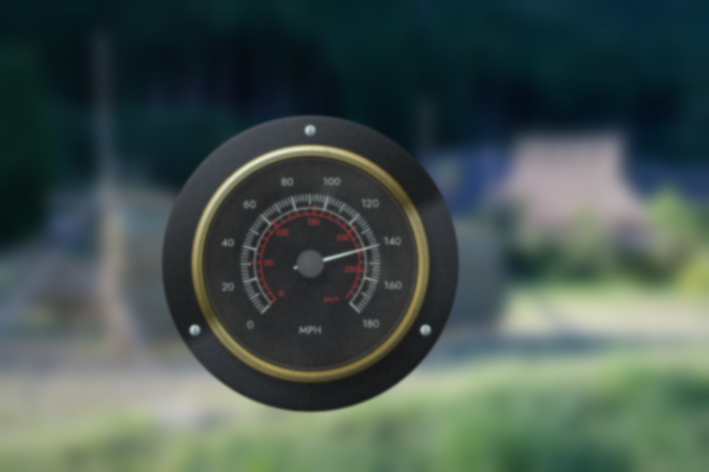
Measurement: 140,mph
